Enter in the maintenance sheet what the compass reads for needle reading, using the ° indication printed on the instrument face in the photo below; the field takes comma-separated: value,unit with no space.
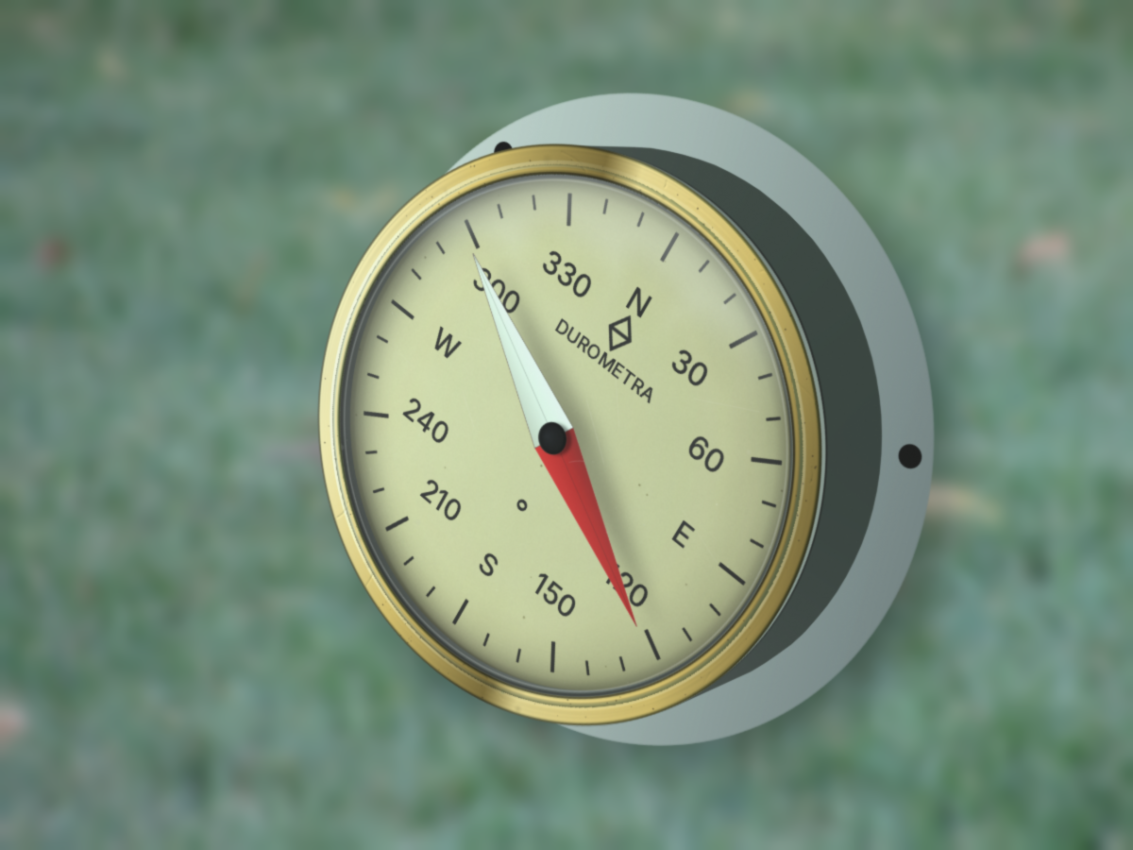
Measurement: 120,°
